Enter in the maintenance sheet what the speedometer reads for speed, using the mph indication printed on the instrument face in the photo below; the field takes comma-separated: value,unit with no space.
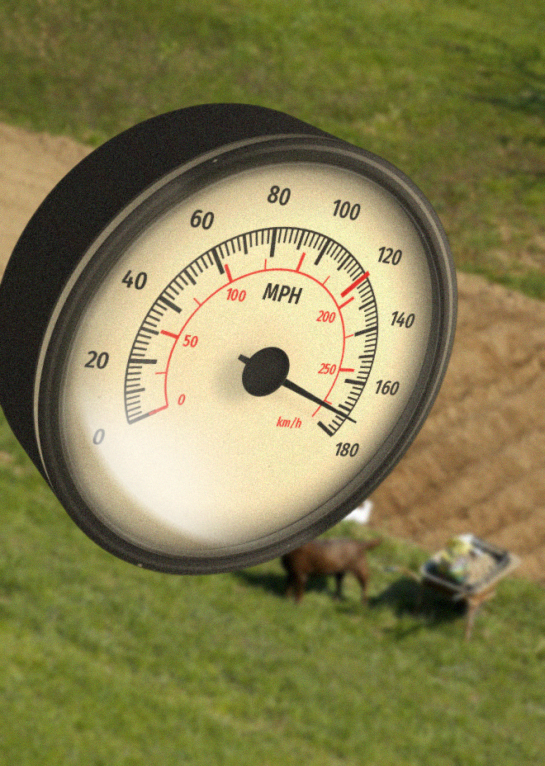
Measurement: 172,mph
